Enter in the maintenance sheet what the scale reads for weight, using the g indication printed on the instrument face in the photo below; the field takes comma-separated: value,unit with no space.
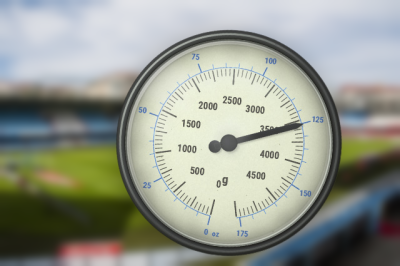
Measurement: 3550,g
